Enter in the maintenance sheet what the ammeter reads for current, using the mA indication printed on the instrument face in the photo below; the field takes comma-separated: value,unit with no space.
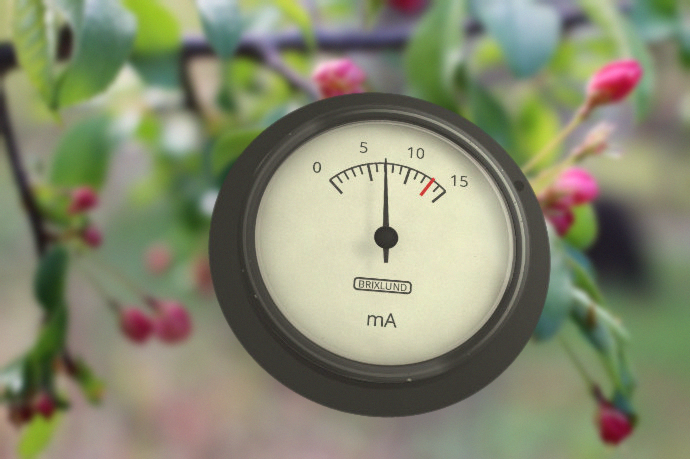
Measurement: 7,mA
